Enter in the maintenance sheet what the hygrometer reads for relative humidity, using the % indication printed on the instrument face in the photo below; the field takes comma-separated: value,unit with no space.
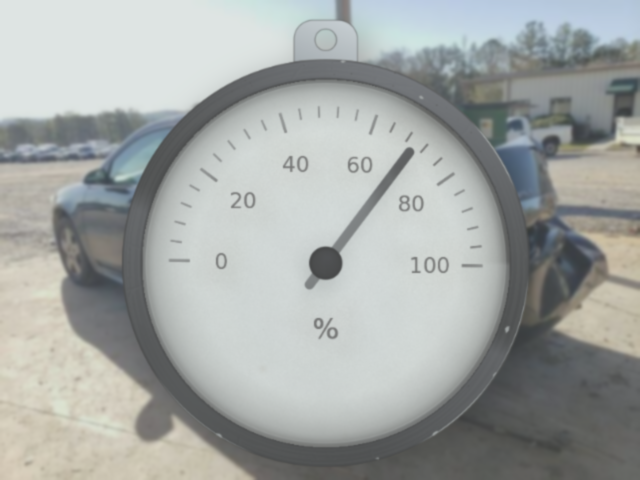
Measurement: 70,%
